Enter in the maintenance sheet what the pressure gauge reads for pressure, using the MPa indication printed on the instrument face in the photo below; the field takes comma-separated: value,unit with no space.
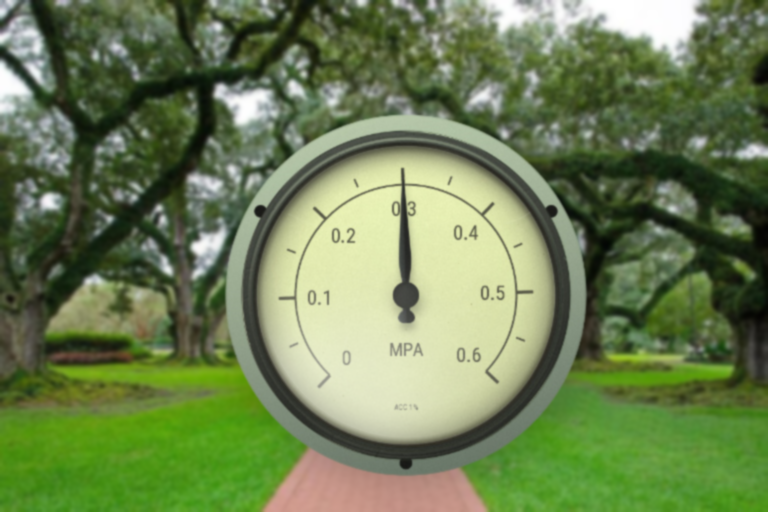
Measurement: 0.3,MPa
